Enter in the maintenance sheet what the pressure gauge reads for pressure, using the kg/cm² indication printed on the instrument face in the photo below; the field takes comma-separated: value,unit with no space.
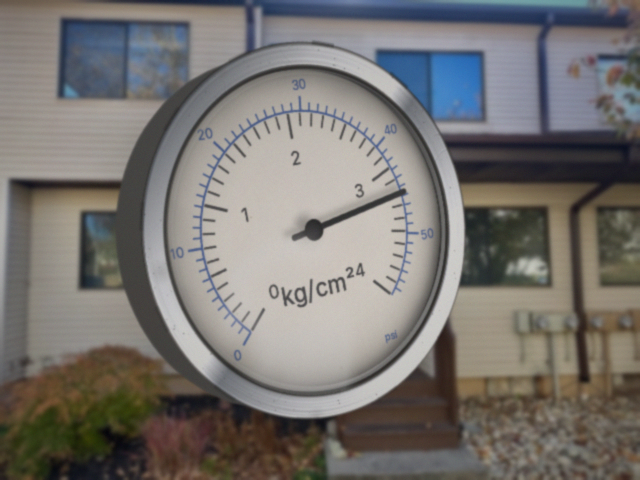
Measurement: 3.2,kg/cm²
